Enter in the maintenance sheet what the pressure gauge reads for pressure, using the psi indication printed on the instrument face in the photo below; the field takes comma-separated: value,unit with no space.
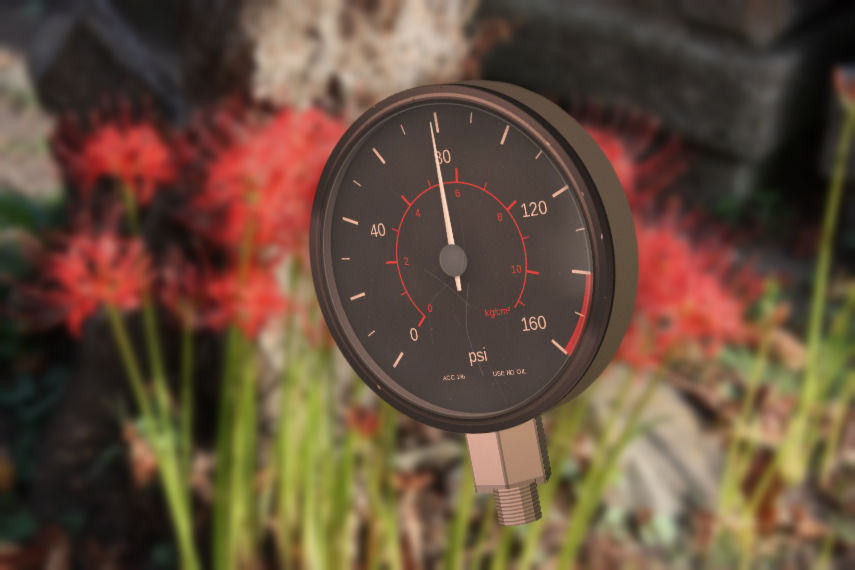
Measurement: 80,psi
